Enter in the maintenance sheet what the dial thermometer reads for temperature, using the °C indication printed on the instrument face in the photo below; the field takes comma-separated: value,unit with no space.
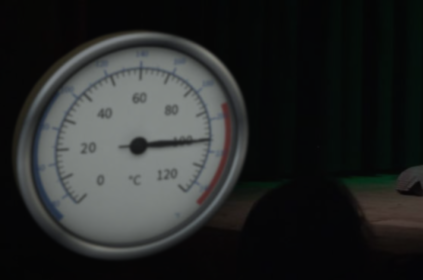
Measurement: 100,°C
